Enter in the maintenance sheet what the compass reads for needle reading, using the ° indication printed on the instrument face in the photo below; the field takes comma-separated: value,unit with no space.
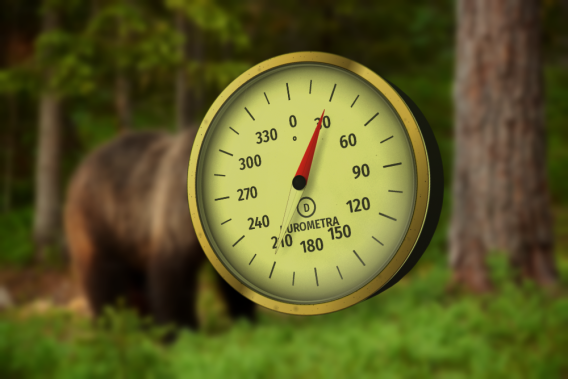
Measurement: 30,°
